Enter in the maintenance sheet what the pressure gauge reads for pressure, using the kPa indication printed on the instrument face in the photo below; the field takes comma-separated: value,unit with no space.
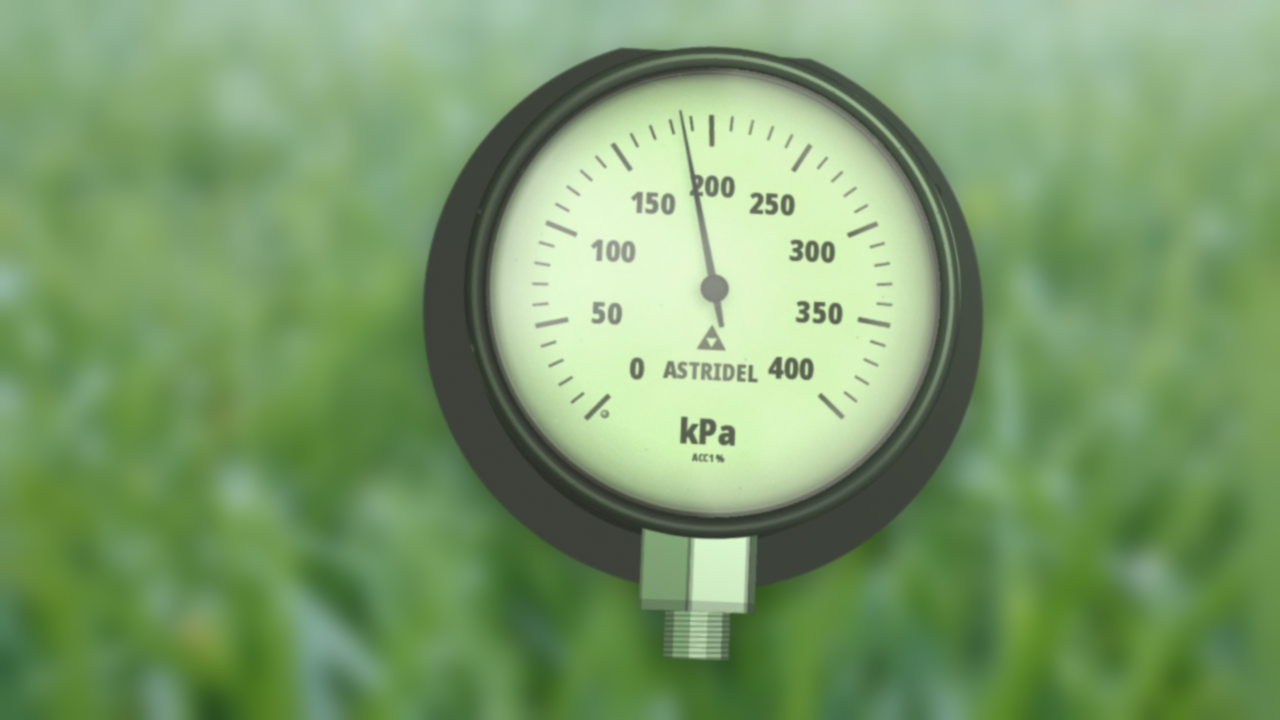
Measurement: 185,kPa
